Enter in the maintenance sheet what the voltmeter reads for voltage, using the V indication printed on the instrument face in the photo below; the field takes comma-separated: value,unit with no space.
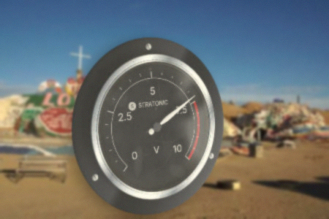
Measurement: 7.25,V
